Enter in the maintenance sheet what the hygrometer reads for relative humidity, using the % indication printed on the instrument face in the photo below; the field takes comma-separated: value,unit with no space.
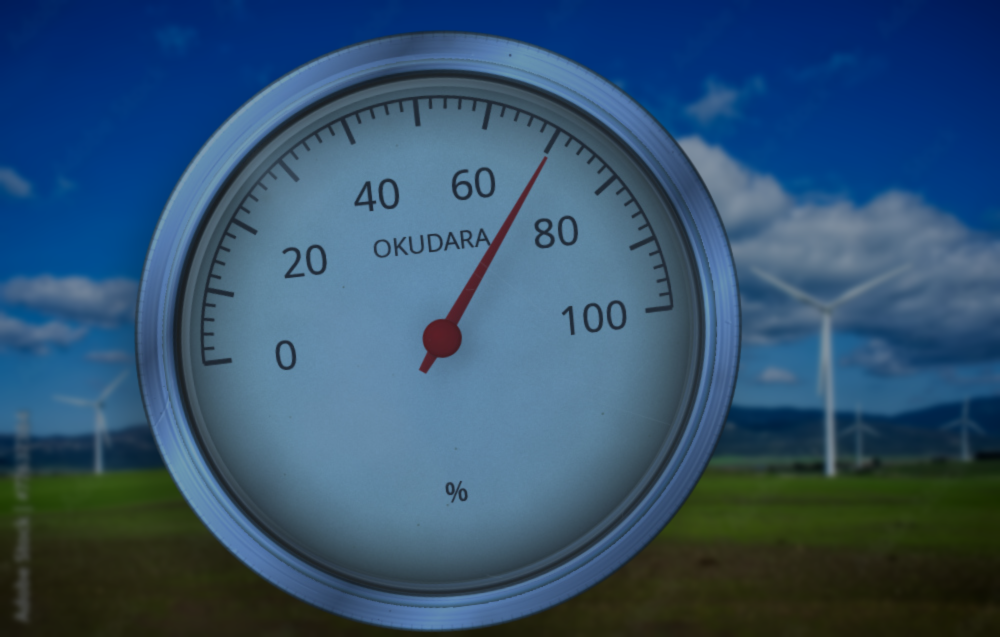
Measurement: 70,%
